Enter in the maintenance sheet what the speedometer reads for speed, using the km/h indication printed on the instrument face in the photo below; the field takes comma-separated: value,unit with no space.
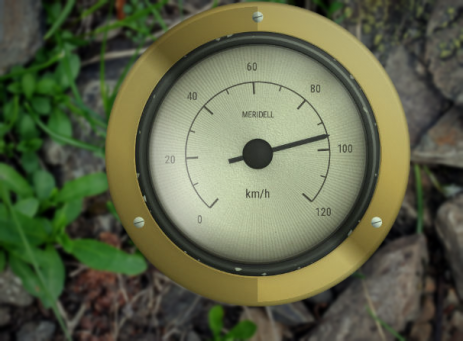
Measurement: 95,km/h
